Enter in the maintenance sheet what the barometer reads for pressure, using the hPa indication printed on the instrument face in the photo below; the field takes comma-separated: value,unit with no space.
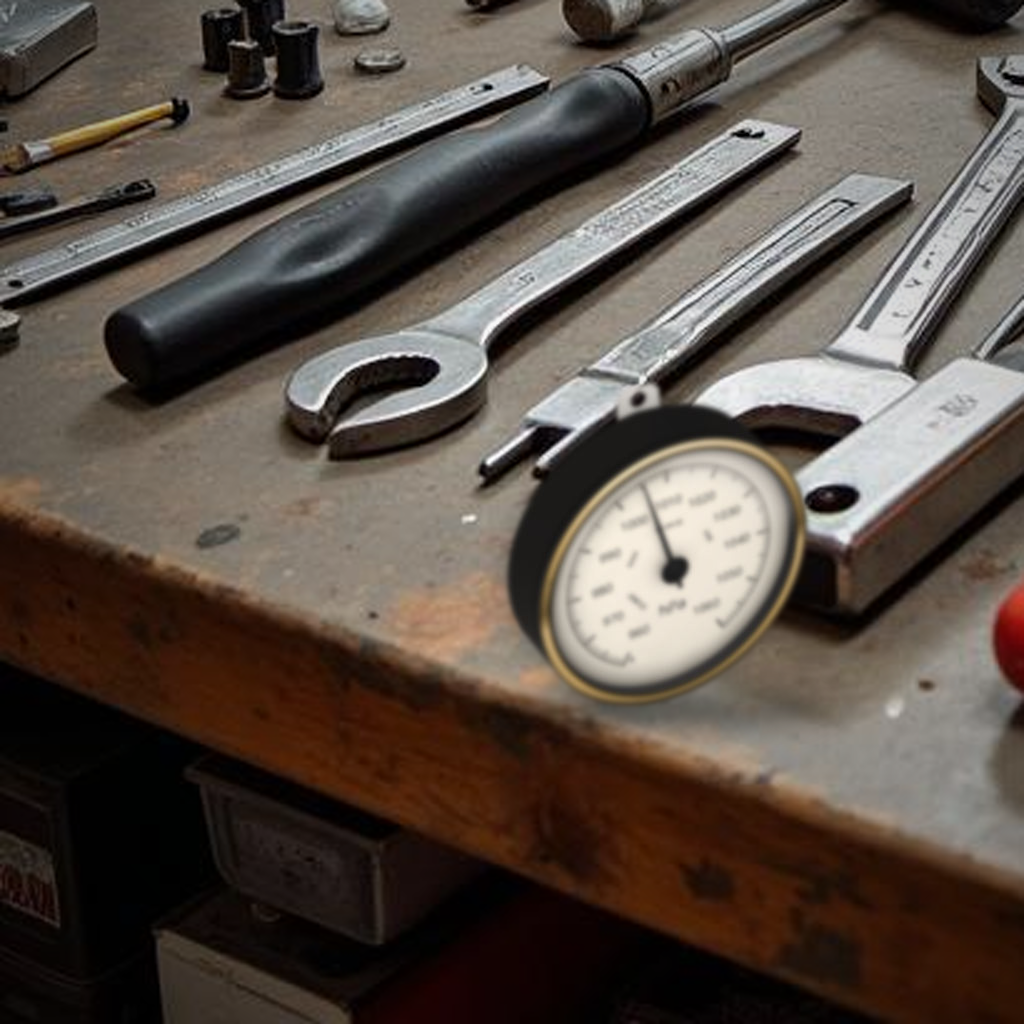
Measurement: 1005,hPa
